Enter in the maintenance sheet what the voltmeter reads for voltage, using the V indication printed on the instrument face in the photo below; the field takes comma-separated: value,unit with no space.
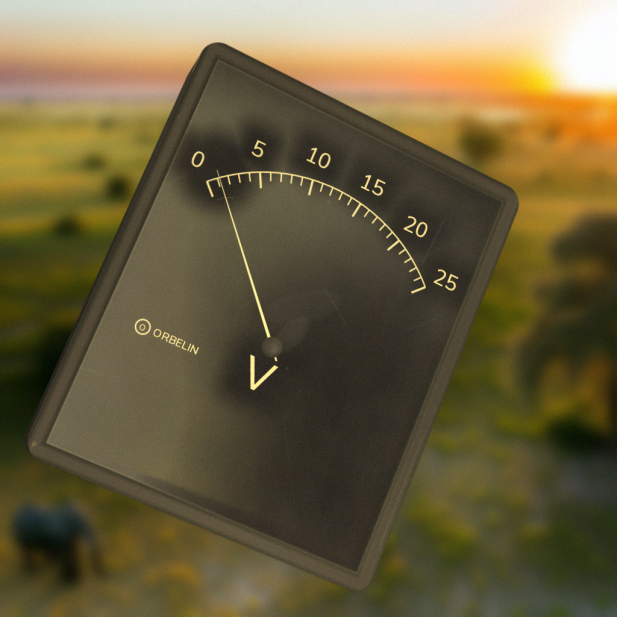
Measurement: 1,V
